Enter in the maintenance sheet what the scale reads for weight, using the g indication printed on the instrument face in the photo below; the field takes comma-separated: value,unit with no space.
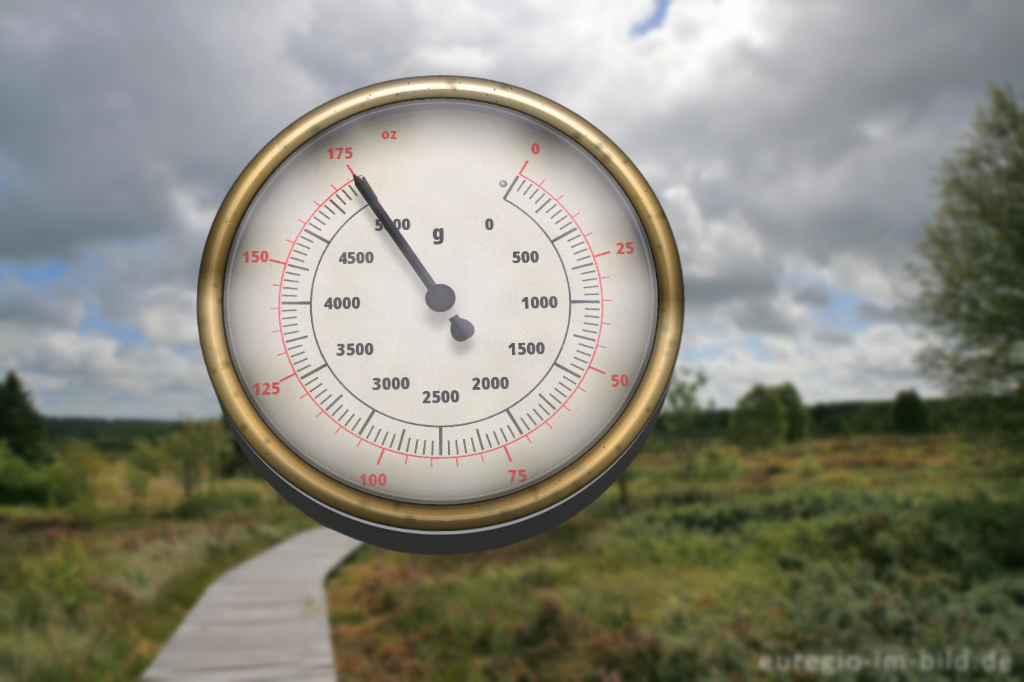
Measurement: 4950,g
